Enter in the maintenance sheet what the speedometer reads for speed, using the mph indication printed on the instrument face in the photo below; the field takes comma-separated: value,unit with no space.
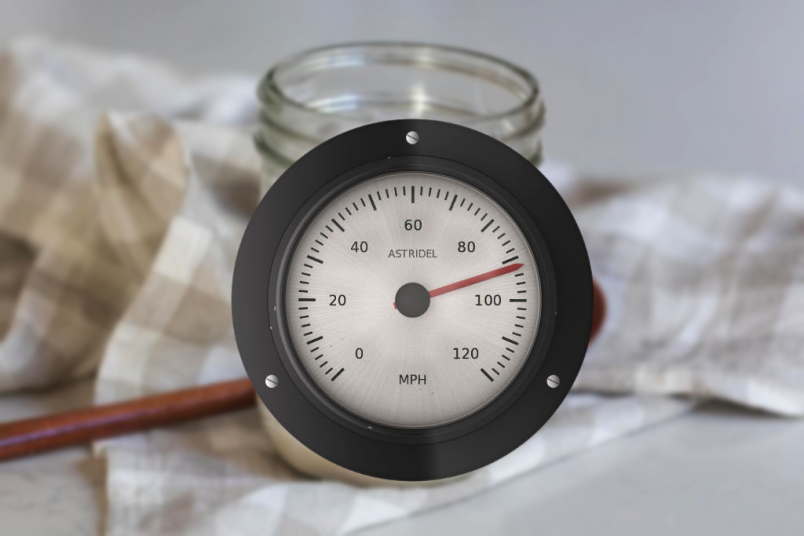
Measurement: 92,mph
